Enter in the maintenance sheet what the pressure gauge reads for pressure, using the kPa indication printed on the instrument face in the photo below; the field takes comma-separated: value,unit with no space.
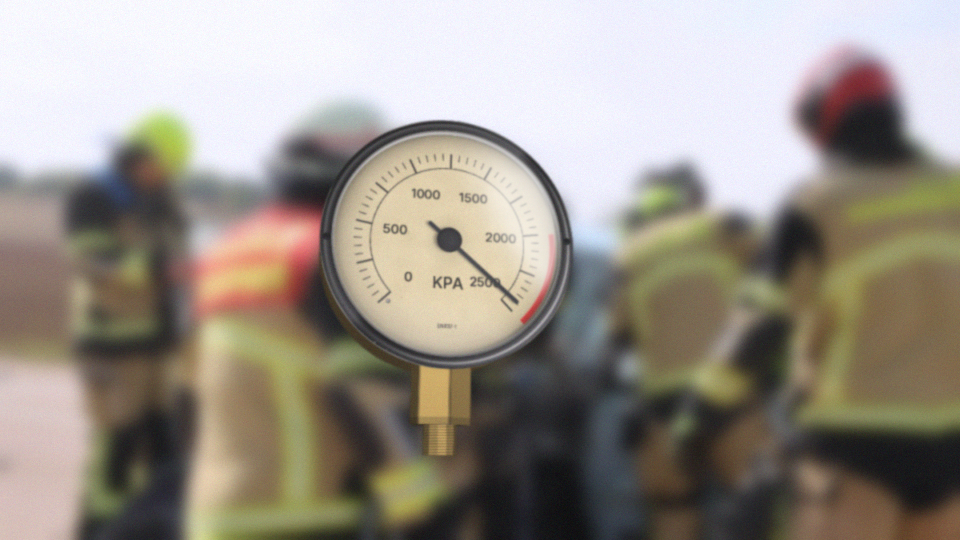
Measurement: 2450,kPa
